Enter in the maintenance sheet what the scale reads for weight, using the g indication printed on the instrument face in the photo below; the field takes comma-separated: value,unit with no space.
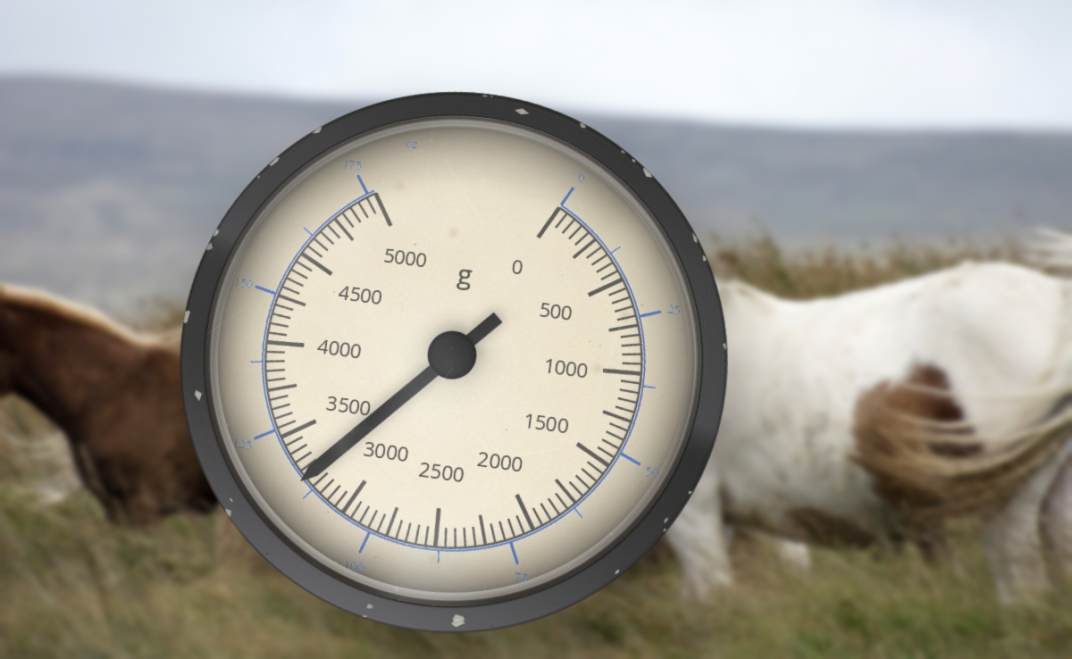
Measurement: 3250,g
